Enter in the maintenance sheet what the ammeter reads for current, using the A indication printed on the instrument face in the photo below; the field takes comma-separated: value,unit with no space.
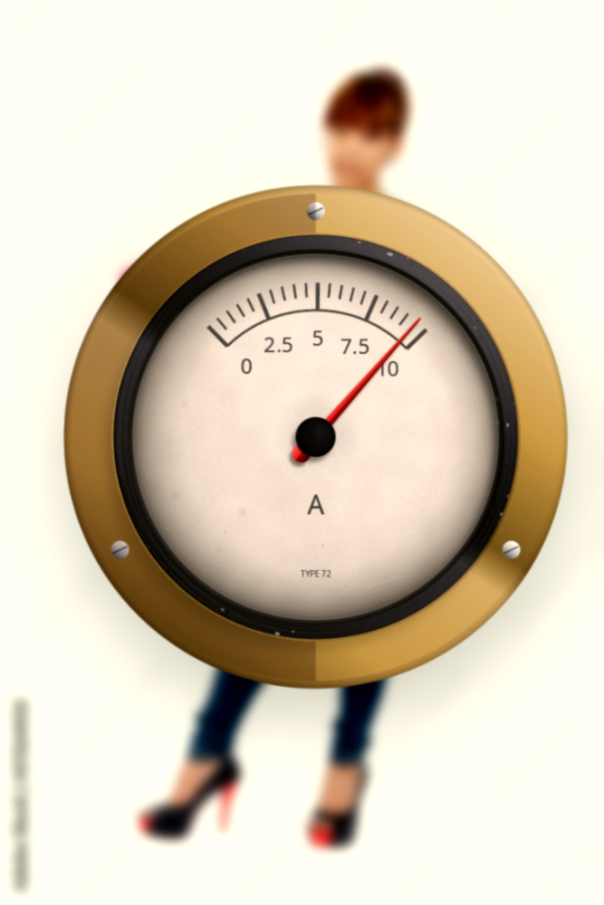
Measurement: 9.5,A
